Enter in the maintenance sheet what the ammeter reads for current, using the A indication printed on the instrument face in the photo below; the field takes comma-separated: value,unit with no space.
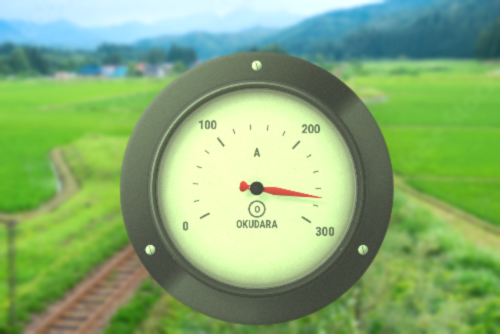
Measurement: 270,A
